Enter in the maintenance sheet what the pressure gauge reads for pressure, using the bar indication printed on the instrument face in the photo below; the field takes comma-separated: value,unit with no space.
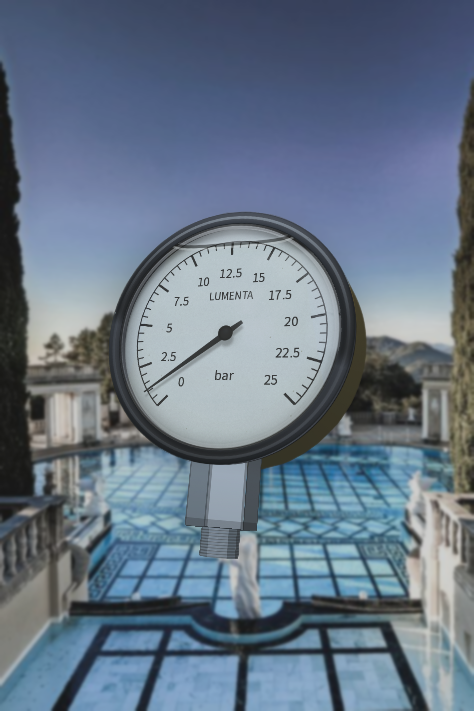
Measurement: 1,bar
